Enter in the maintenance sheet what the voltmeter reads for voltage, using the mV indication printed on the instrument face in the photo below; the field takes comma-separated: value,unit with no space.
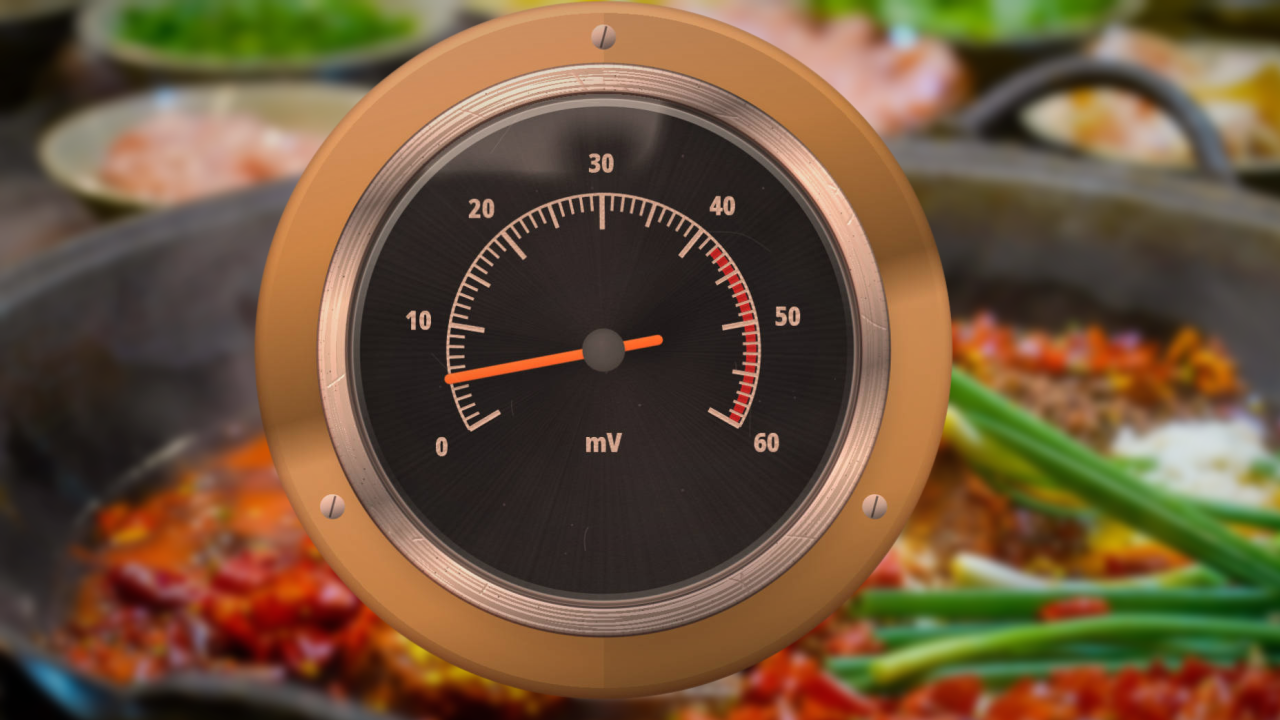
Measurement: 5,mV
